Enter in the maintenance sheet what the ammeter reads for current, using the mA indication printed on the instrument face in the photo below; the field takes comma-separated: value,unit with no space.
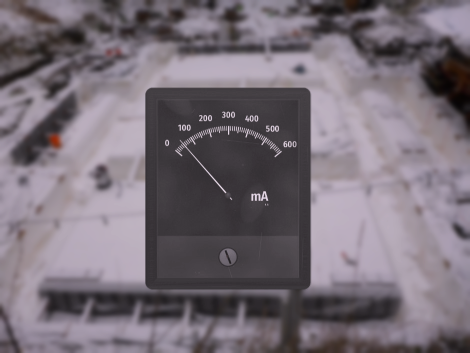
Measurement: 50,mA
